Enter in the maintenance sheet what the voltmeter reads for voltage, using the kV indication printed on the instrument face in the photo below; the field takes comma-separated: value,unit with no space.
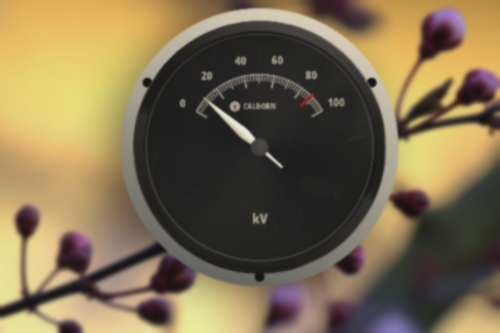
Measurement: 10,kV
